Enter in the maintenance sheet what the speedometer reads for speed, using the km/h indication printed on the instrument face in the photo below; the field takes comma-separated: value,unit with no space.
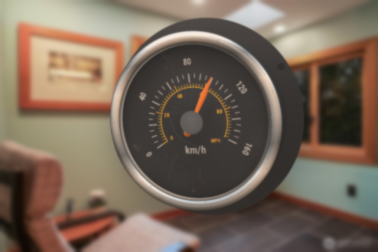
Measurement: 100,km/h
